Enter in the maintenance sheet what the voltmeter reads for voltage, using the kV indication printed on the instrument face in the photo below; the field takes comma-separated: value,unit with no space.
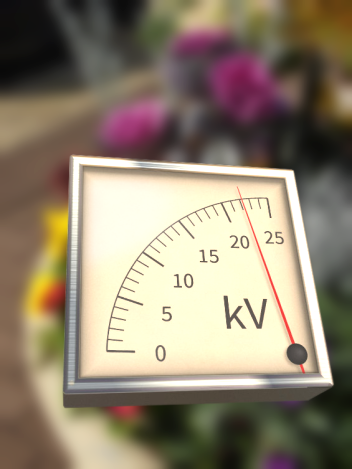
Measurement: 22,kV
